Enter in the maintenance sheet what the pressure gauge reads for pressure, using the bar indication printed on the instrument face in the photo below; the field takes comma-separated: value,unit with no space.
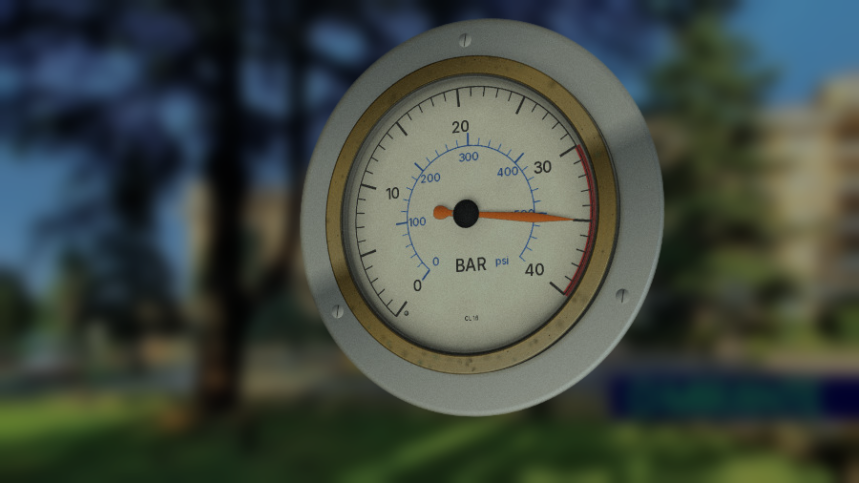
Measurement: 35,bar
